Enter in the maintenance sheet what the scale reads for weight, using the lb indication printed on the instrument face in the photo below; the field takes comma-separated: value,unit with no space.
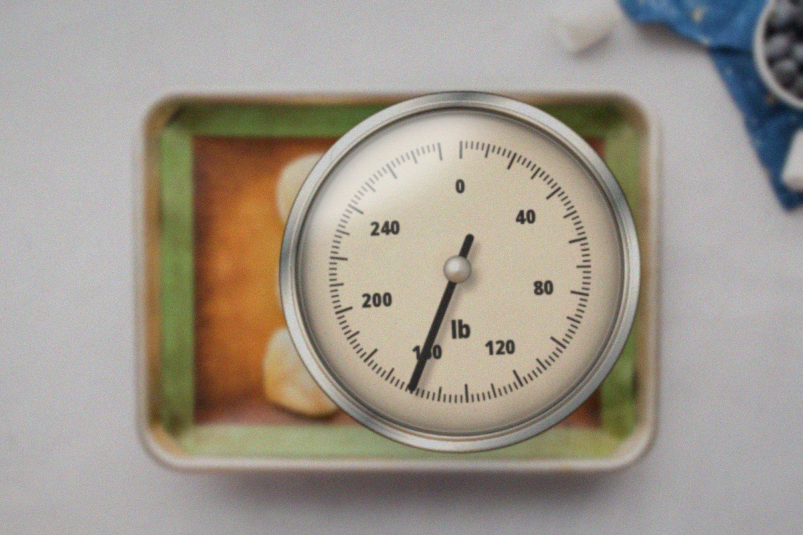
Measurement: 160,lb
